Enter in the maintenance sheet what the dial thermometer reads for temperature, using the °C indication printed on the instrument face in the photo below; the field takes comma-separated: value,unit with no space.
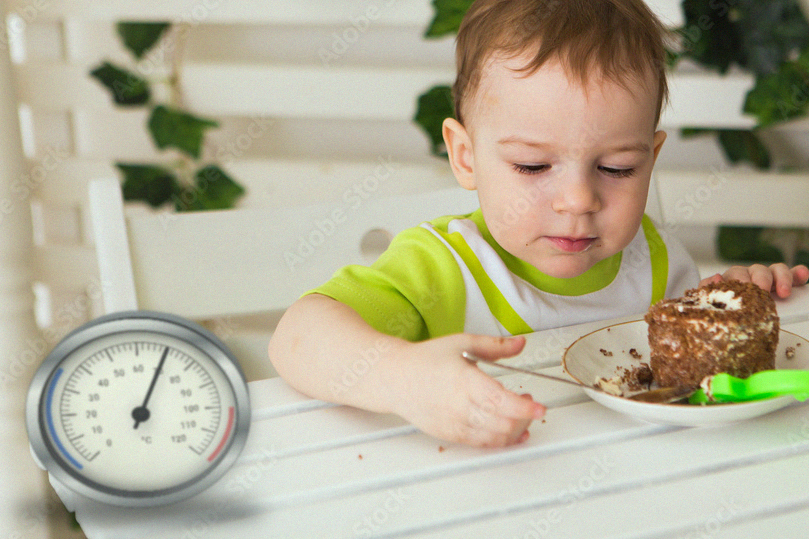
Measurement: 70,°C
